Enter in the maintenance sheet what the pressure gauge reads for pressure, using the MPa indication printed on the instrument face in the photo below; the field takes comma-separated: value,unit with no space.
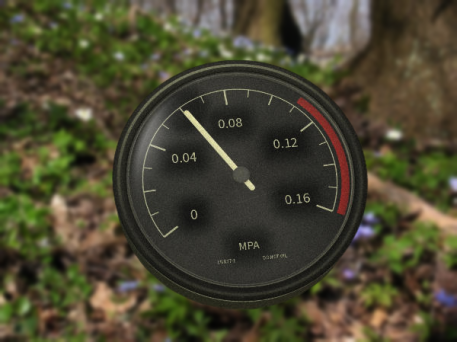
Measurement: 0.06,MPa
